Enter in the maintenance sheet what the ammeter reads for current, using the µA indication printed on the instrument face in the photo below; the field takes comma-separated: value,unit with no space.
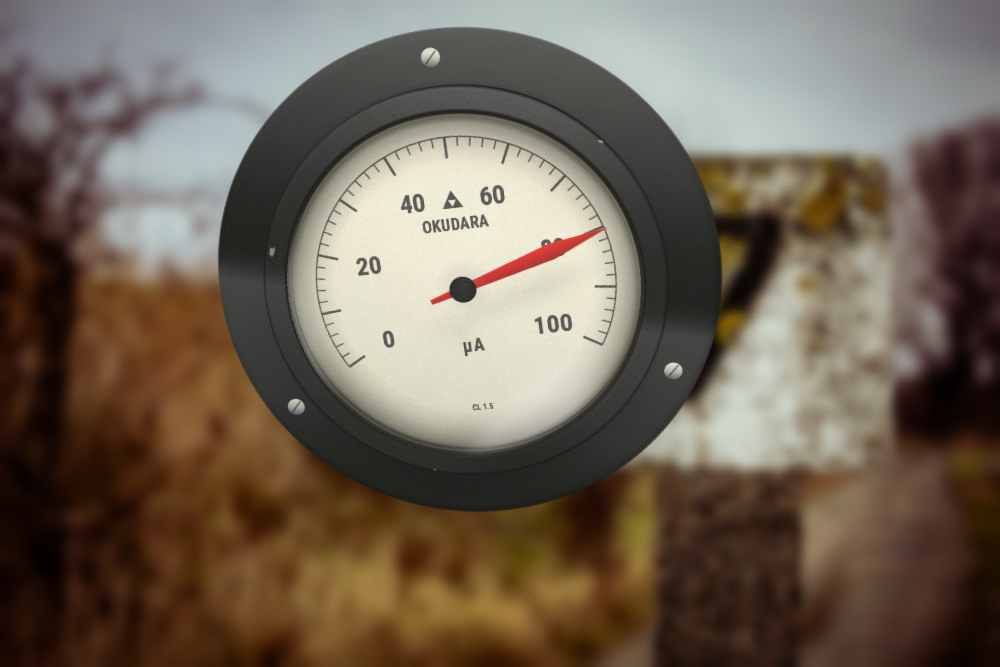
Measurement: 80,µA
